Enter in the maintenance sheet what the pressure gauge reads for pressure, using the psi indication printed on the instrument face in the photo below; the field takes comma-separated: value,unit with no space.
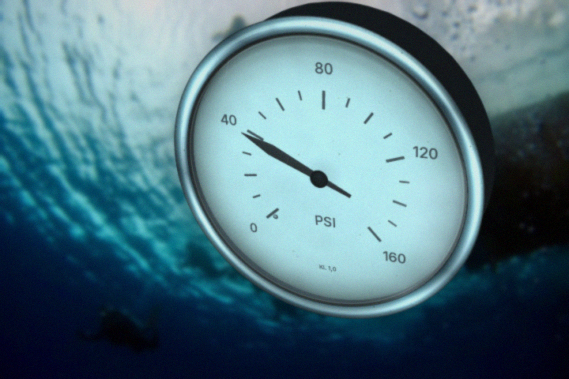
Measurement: 40,psi
